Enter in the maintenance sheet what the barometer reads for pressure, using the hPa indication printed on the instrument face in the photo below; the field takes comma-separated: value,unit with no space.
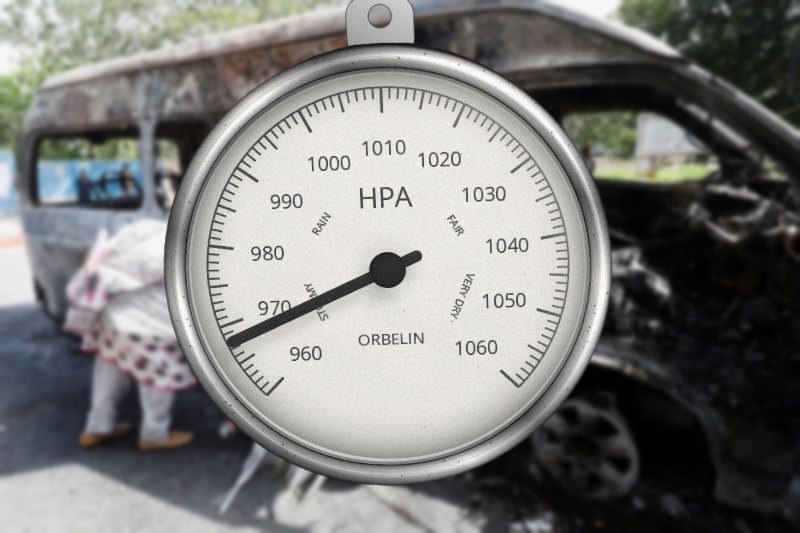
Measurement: 968,hPa
